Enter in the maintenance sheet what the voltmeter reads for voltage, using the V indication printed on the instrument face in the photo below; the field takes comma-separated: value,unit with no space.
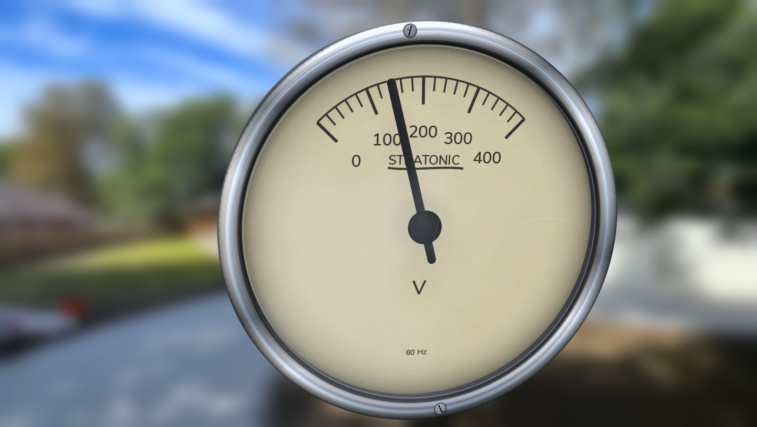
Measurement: 140,V
